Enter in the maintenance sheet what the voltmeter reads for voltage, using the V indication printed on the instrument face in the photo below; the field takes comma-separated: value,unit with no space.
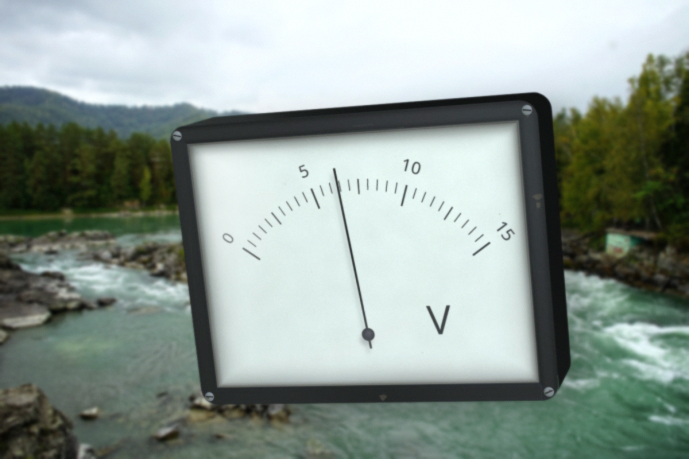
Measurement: 6.5,V
